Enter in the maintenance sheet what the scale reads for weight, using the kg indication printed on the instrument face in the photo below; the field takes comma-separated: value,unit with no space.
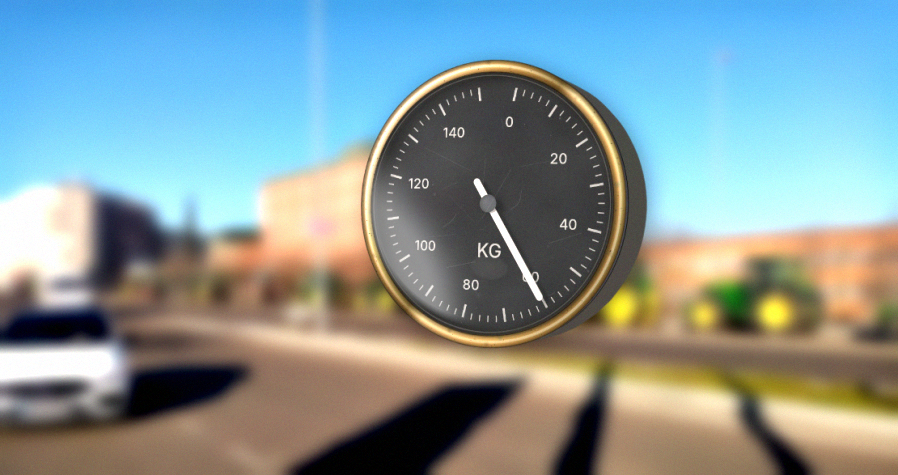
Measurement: 60,kg
